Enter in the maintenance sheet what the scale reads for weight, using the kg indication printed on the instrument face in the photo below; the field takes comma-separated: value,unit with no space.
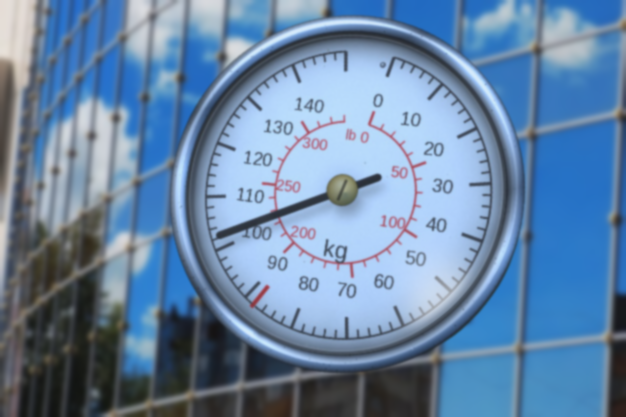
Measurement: 102,kg
